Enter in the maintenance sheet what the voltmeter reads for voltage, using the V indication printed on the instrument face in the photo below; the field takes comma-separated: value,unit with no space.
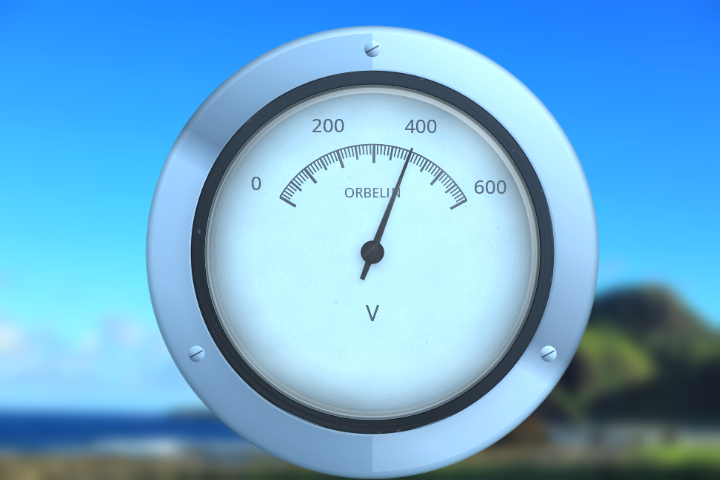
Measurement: 400,V
